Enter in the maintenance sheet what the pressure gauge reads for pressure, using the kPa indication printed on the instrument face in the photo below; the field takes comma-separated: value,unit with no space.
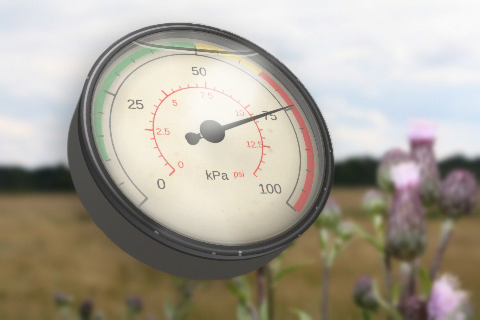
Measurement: 75,kPa
